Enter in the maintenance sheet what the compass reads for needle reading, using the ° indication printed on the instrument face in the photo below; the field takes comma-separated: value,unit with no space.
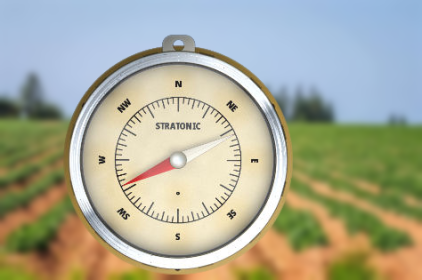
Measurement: 245,°
